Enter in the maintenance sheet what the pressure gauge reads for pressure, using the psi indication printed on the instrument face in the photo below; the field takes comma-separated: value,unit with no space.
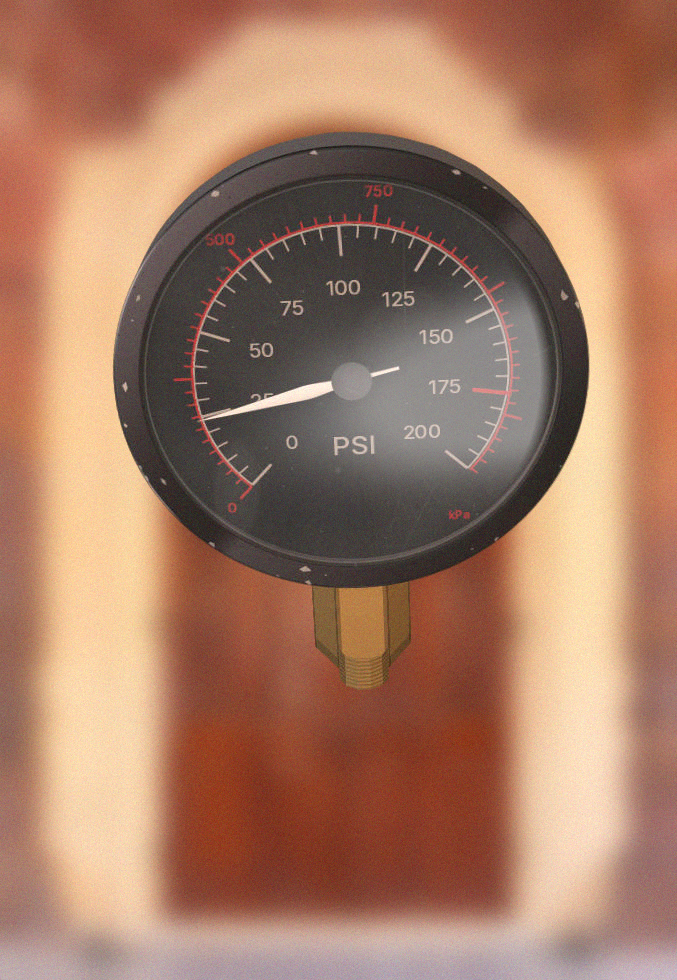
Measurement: 25,psi
